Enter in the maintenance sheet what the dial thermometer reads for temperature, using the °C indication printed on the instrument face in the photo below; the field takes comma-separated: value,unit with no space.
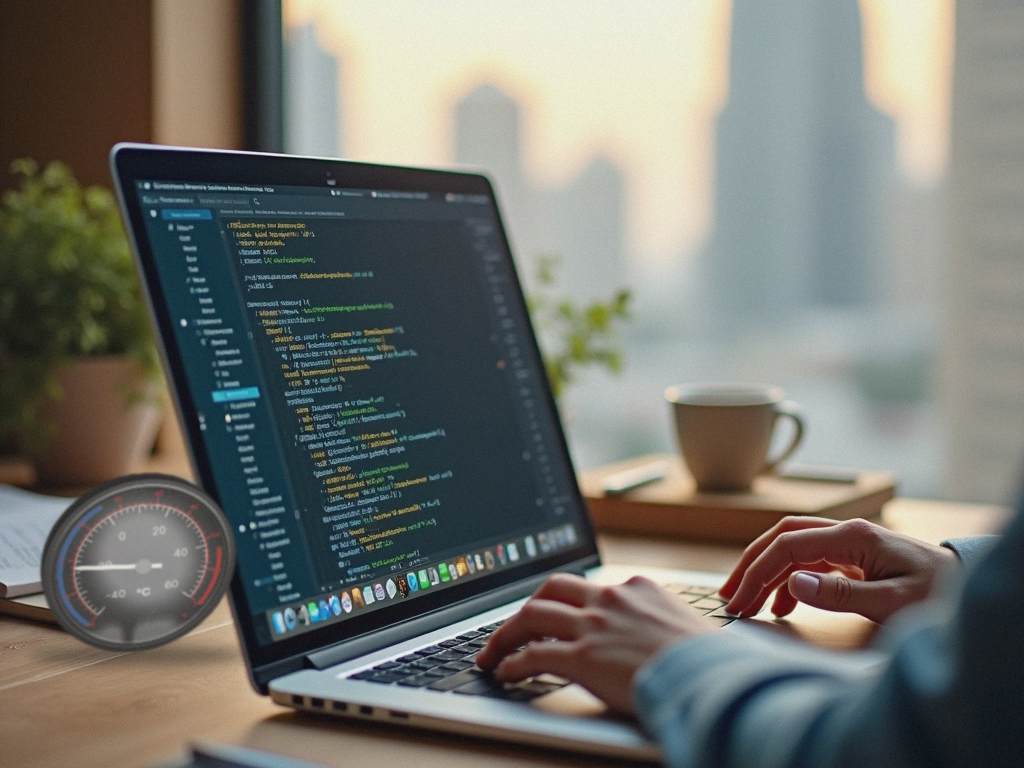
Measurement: -20,°C
